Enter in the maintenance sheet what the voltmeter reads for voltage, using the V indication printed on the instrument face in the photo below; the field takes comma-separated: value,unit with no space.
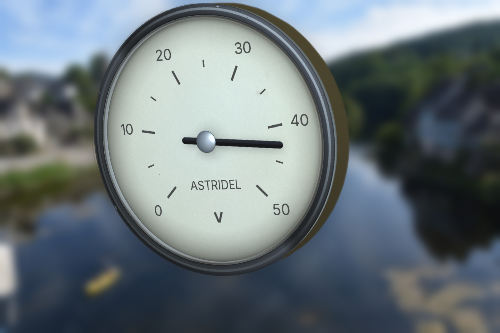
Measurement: 42.5,V
